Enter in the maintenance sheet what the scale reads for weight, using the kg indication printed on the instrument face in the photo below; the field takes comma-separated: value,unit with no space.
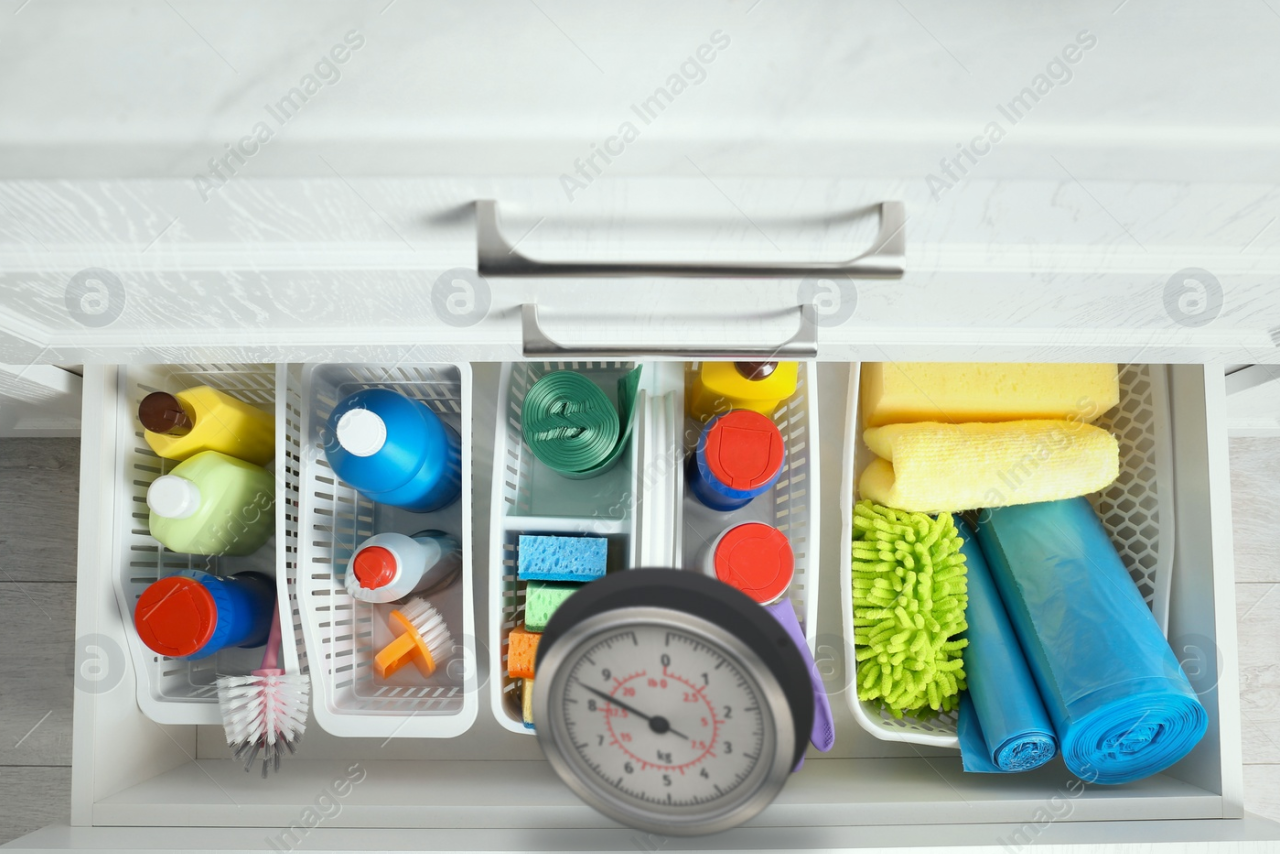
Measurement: 8.5,kg
